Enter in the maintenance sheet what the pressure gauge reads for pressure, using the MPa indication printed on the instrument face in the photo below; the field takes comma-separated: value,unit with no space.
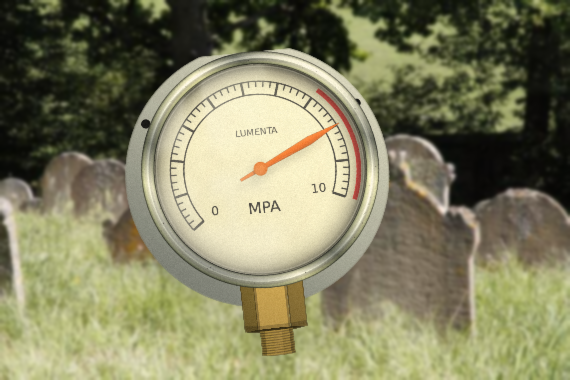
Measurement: 8,MPa
